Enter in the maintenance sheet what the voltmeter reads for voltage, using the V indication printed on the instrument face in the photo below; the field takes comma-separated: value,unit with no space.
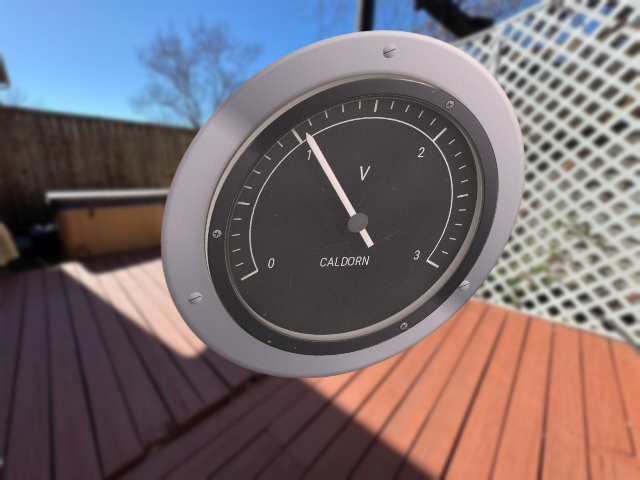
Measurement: 1.05,V
